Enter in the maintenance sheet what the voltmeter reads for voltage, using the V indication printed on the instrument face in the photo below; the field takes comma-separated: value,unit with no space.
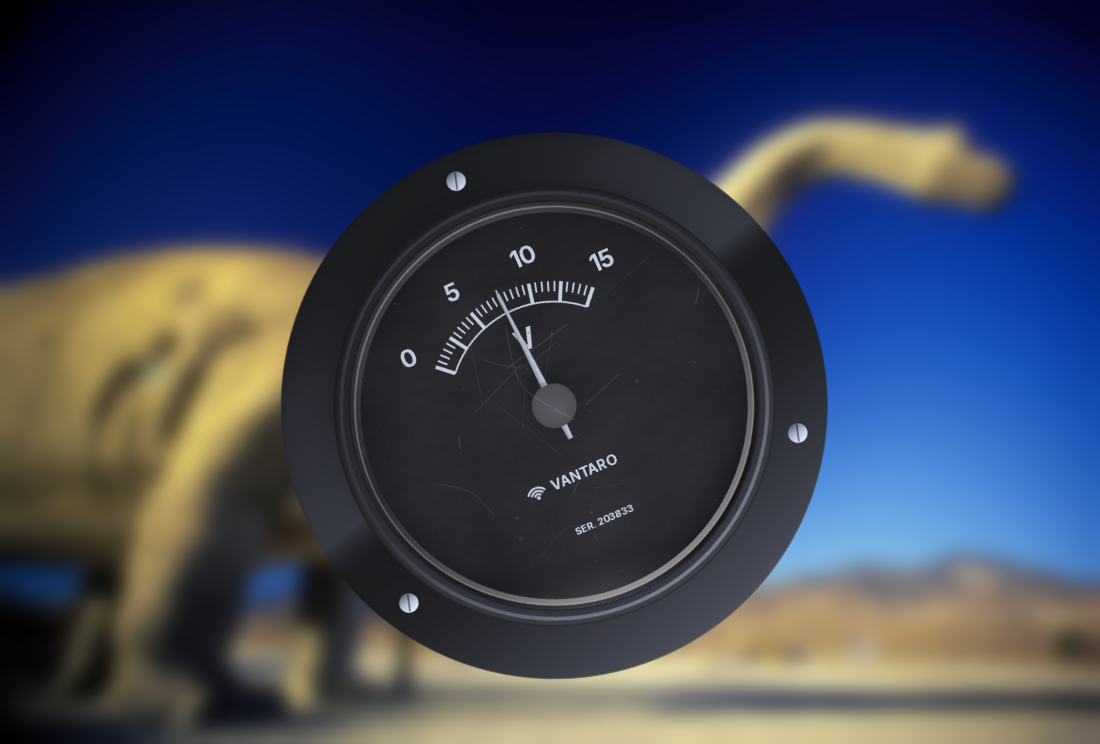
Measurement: 7.5,V
